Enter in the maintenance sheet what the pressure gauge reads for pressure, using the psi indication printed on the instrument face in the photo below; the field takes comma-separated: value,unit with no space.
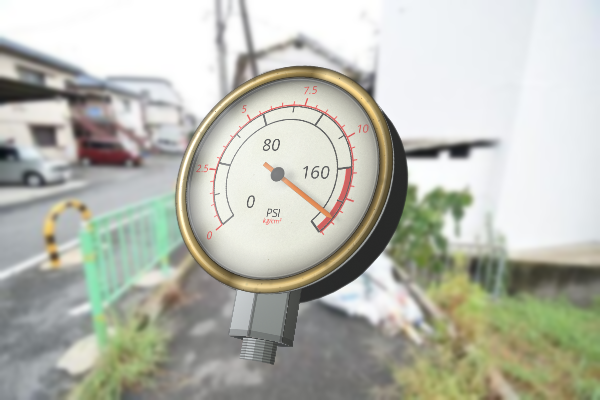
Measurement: 190,psi
